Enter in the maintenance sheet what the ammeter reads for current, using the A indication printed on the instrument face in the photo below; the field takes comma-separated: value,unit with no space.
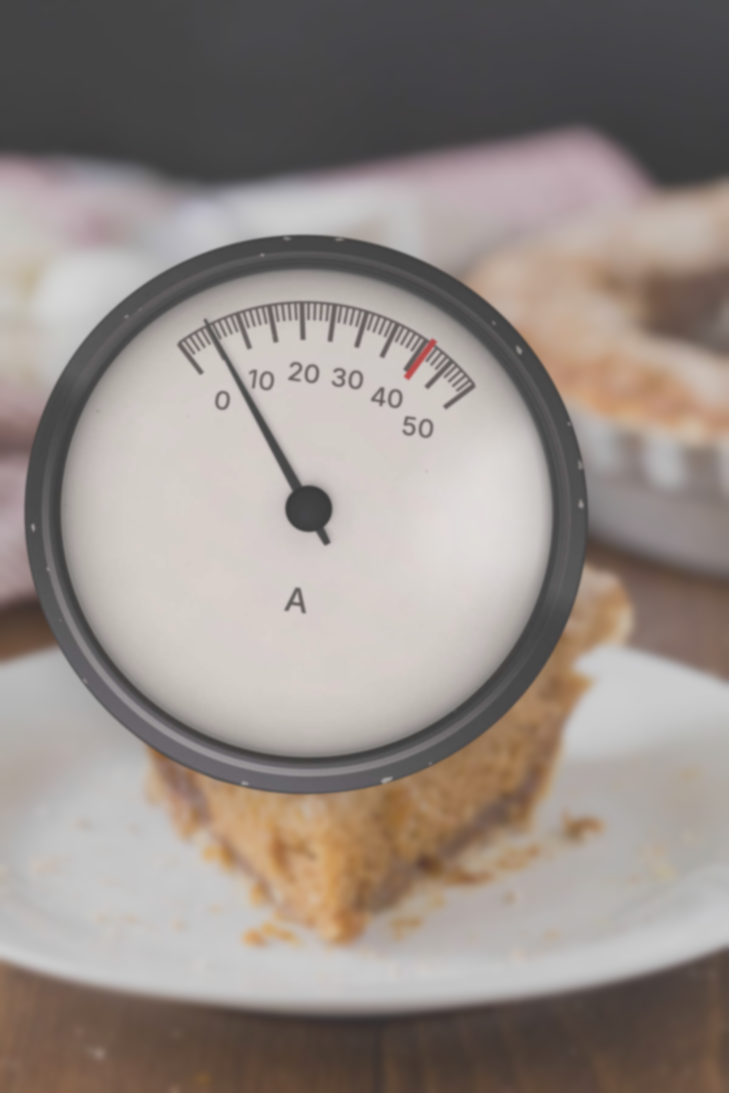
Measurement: 5,A
